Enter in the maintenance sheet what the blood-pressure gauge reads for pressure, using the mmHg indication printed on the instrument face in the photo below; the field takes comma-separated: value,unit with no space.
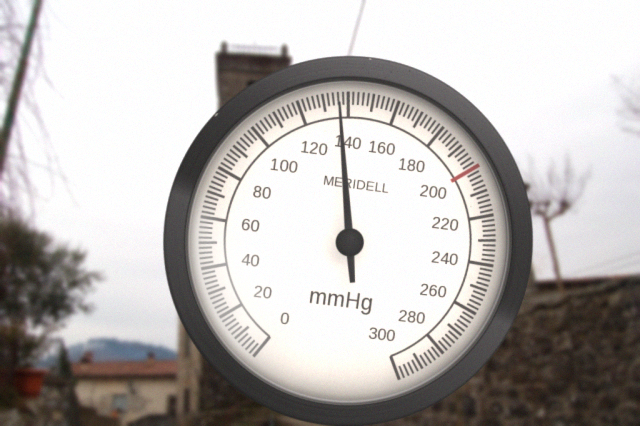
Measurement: 136,mmHg
